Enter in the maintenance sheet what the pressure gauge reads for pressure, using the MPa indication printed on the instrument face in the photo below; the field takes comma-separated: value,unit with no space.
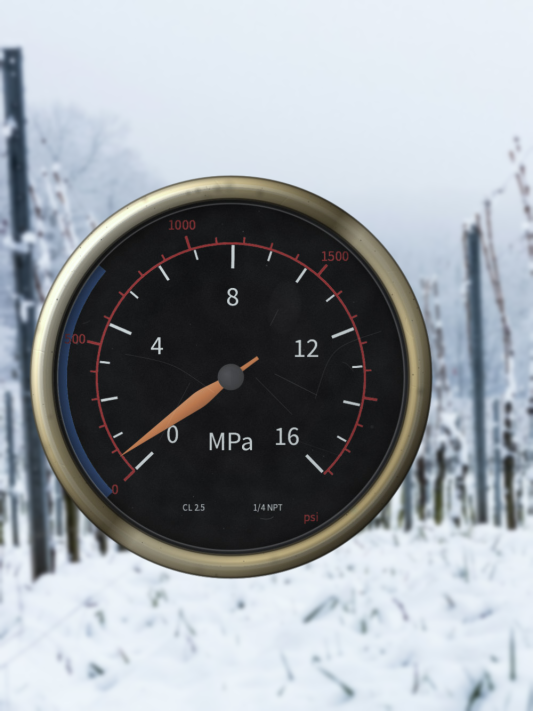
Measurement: 0.5,MPa
